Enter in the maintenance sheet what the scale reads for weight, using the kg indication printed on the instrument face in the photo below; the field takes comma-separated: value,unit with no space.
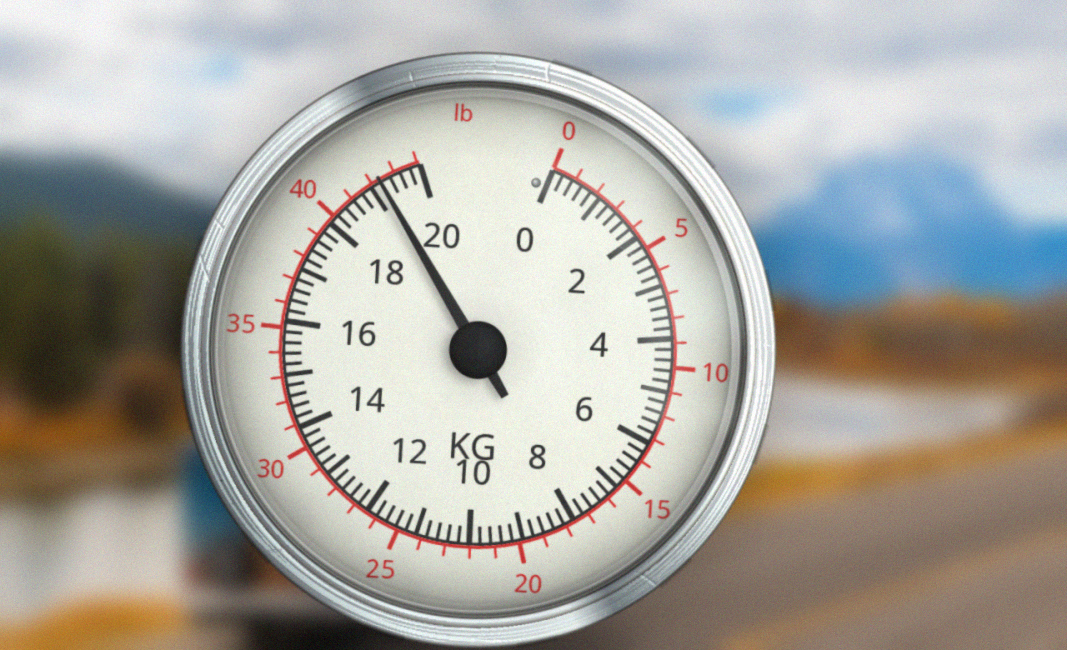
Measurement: 19.2,kg
